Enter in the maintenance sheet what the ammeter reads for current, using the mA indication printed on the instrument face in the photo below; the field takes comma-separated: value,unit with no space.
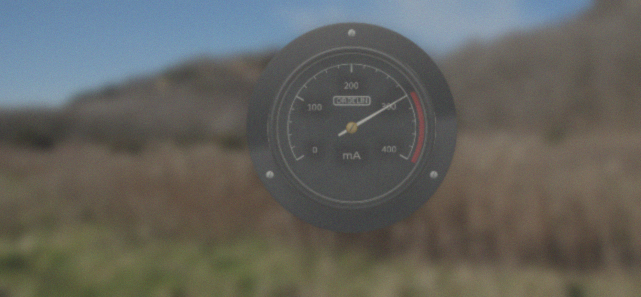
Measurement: 300,mA
